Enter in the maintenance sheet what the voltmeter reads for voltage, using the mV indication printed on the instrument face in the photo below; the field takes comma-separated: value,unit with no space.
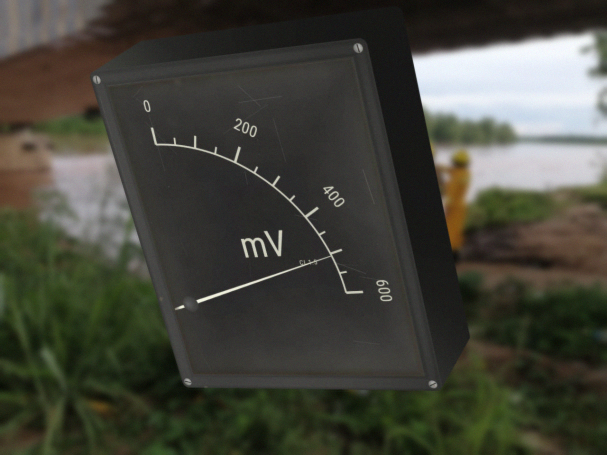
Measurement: 500,mV
